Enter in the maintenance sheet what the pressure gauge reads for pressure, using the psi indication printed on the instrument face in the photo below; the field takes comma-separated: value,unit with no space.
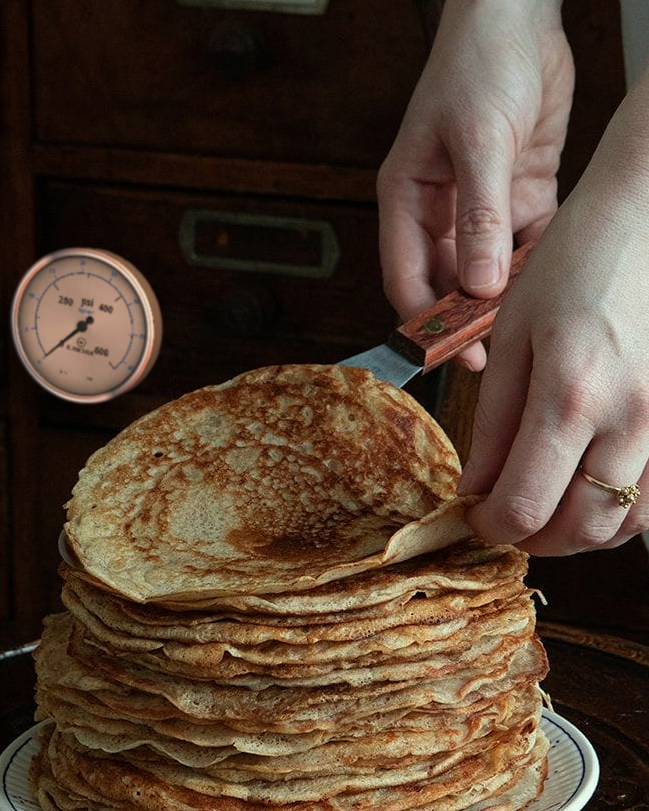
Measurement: 0,psi
